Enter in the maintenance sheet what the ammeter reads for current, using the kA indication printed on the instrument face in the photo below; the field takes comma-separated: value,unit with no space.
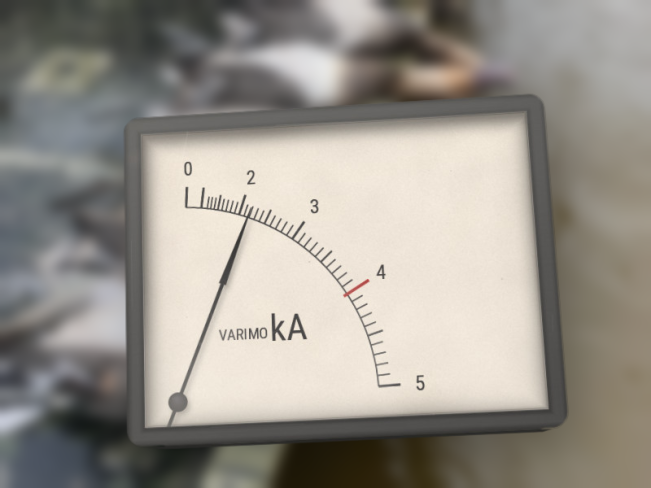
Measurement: 2.2,kA
